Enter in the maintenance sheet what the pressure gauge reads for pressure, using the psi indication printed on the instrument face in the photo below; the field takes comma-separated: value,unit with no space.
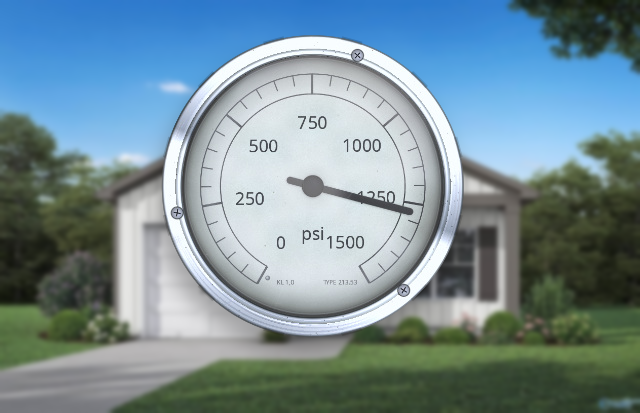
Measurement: 1275,psi
